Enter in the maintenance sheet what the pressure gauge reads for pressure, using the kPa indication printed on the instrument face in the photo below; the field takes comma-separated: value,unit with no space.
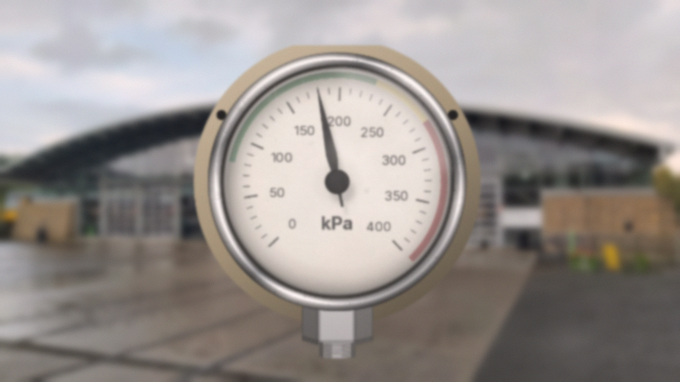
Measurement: 180,kPa
